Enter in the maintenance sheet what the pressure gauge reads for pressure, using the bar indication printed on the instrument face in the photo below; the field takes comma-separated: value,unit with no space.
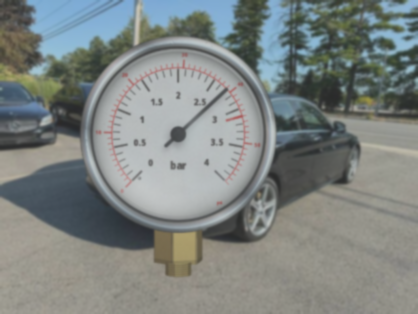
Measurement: 2.7,bar
